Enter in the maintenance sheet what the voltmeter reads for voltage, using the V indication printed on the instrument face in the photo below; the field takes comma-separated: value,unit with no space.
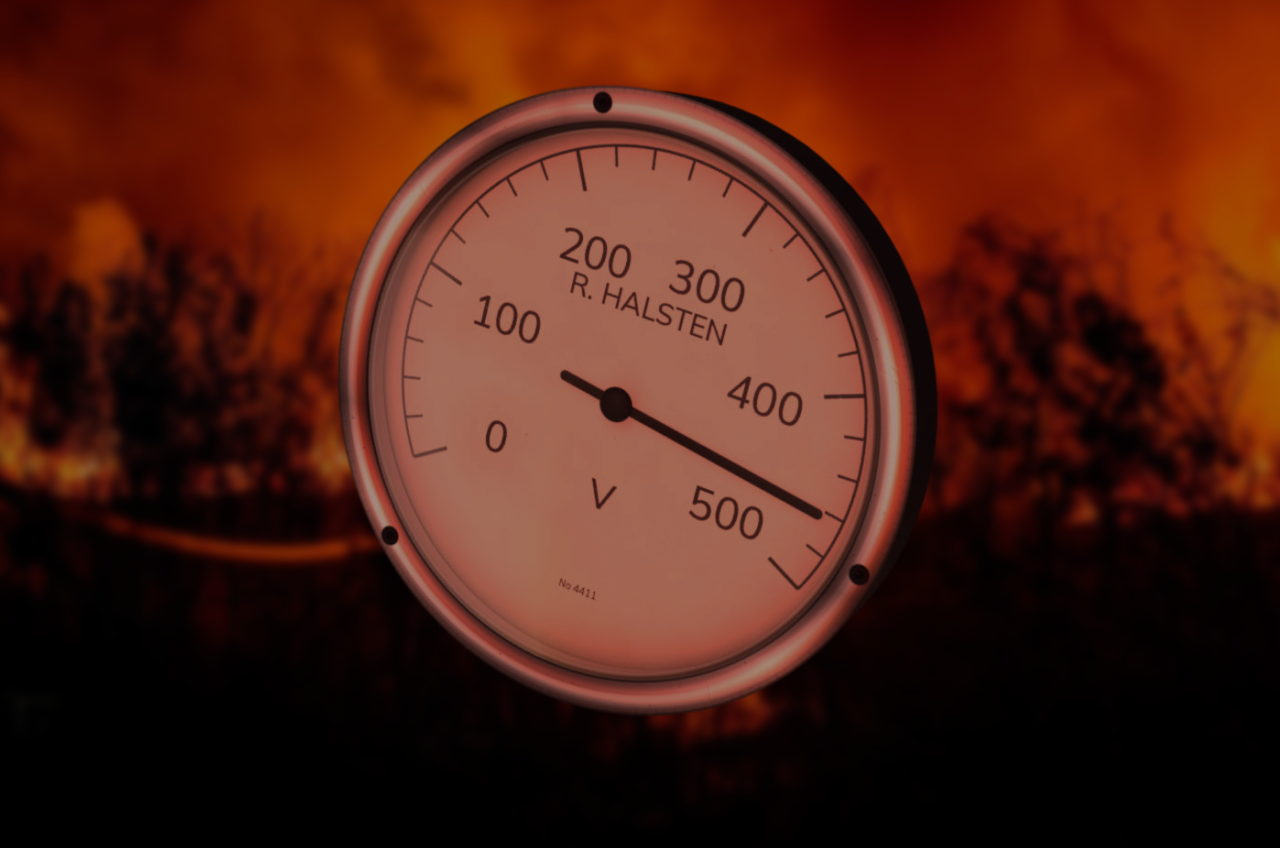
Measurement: 460,V
